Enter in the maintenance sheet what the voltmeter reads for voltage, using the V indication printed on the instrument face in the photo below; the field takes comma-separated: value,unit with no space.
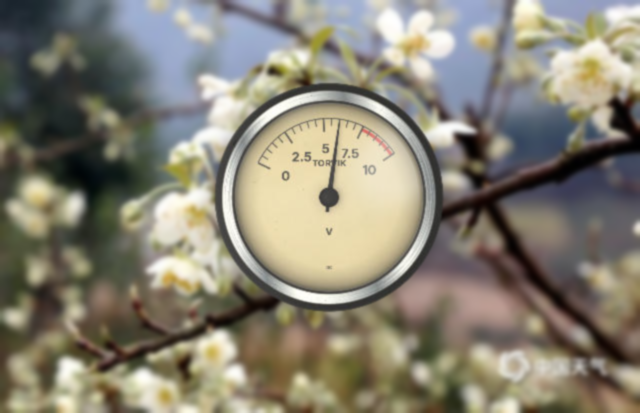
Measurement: 6,V
